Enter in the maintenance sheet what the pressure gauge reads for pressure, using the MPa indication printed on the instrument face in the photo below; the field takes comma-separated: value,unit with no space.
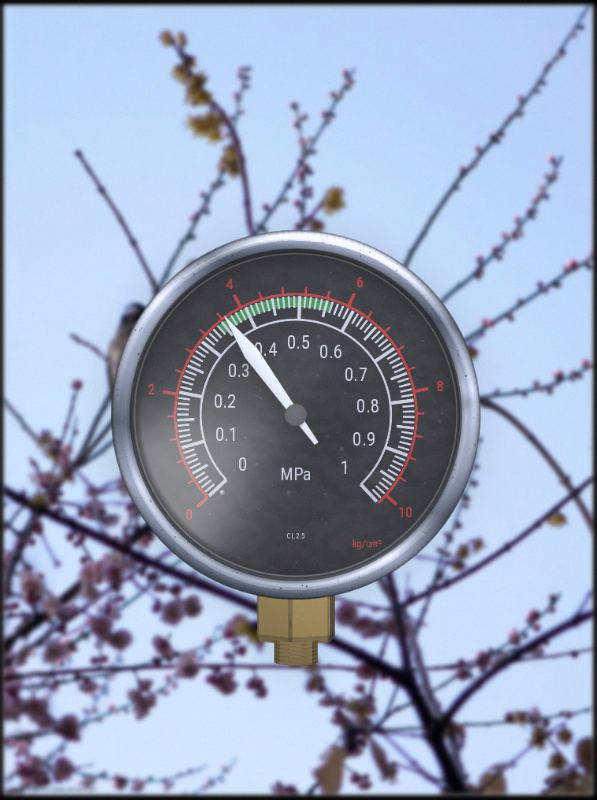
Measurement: 0.36,MPa
